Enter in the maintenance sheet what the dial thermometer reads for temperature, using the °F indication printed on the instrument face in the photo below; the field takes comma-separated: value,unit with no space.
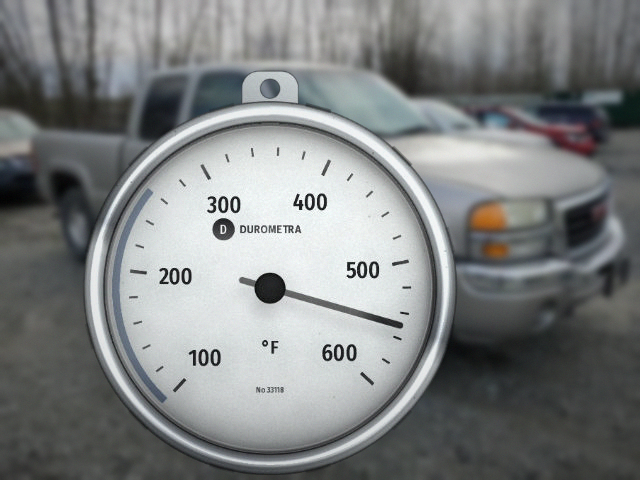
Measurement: 550,°F
